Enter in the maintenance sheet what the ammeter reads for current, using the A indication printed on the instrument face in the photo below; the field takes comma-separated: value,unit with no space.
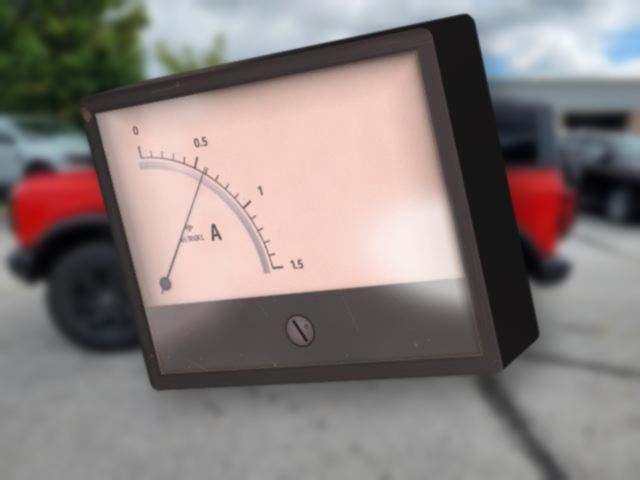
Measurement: 0.6,A
